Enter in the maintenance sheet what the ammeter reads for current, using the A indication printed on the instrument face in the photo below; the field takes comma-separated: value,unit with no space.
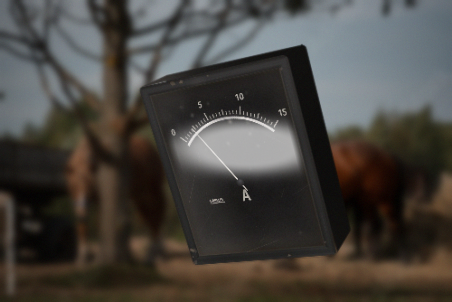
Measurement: 2.5,A
